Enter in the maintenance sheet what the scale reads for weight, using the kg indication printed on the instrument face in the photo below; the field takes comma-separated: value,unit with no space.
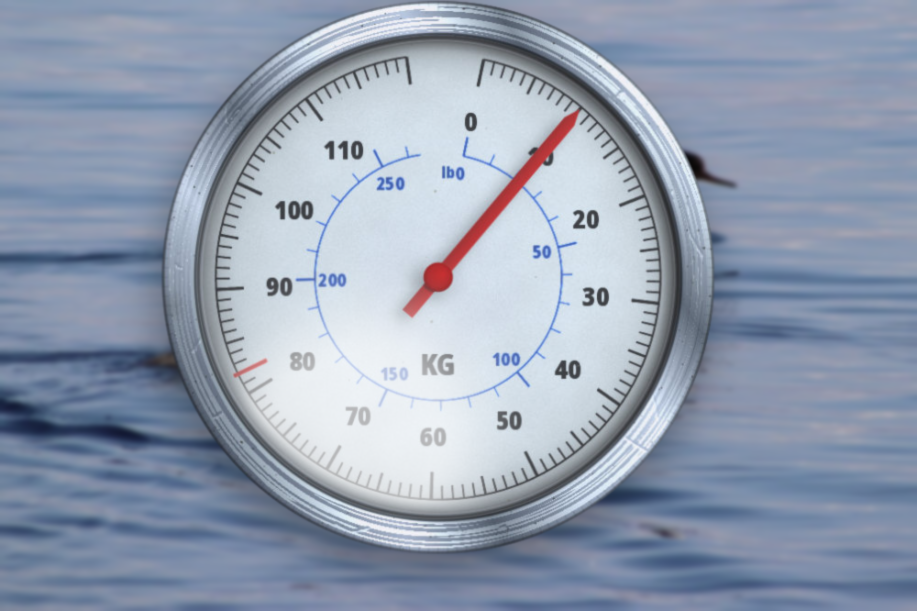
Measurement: 10,kg
